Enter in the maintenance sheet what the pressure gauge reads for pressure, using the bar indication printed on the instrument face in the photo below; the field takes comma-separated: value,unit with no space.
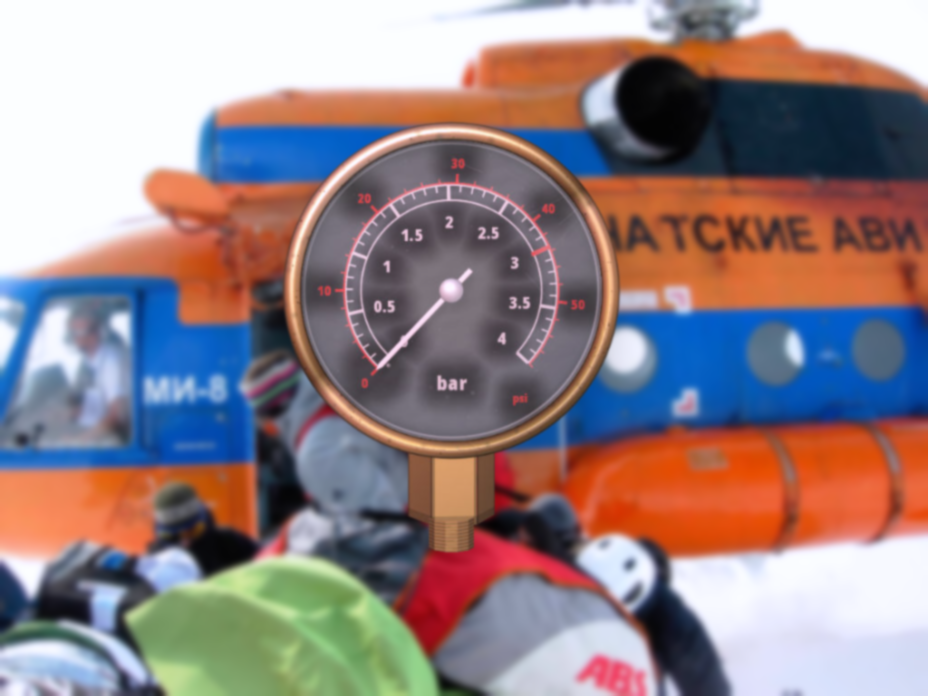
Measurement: 0,bar
